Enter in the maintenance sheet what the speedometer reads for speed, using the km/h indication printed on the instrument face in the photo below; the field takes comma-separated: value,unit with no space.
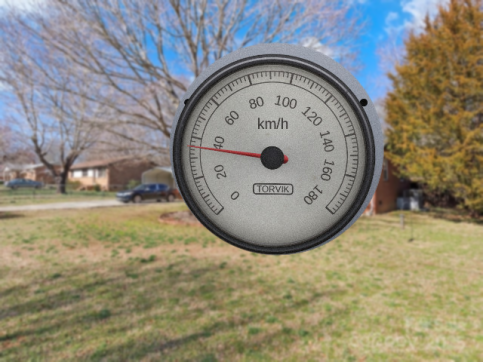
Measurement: 36,km/h
